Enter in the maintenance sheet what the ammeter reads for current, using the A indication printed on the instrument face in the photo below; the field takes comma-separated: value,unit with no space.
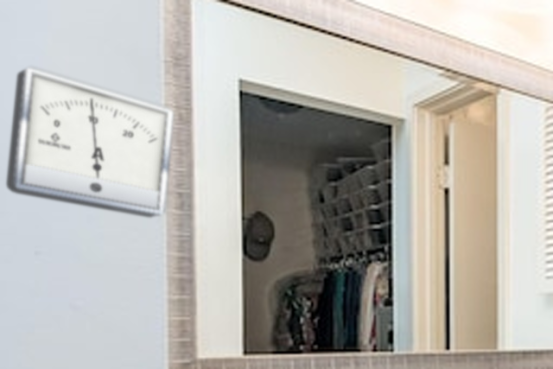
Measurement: 10,A
